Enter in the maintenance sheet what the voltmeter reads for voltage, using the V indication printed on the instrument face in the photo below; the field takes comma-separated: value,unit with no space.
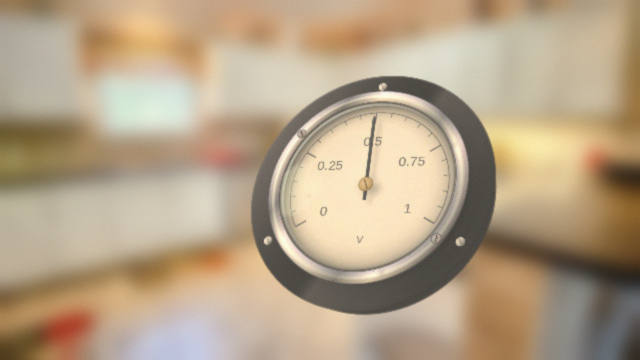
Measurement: 0.5,V
